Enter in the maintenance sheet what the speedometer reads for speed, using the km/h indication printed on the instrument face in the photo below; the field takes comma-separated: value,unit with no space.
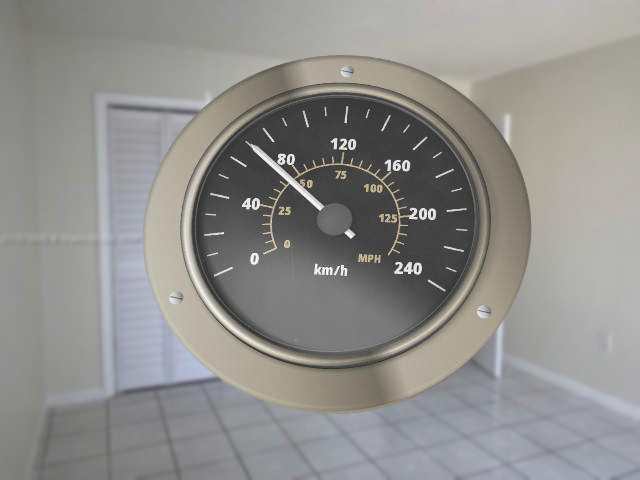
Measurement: 70,km/h
